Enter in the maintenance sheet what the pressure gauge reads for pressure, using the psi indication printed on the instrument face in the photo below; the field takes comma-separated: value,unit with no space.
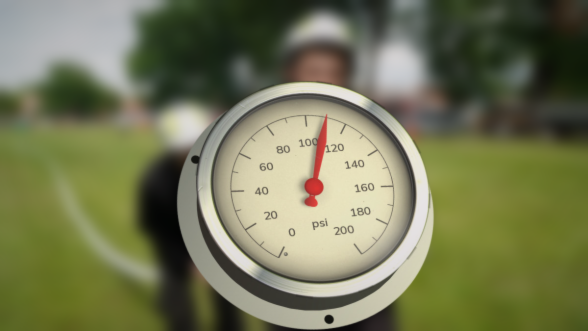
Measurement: 110,psi
